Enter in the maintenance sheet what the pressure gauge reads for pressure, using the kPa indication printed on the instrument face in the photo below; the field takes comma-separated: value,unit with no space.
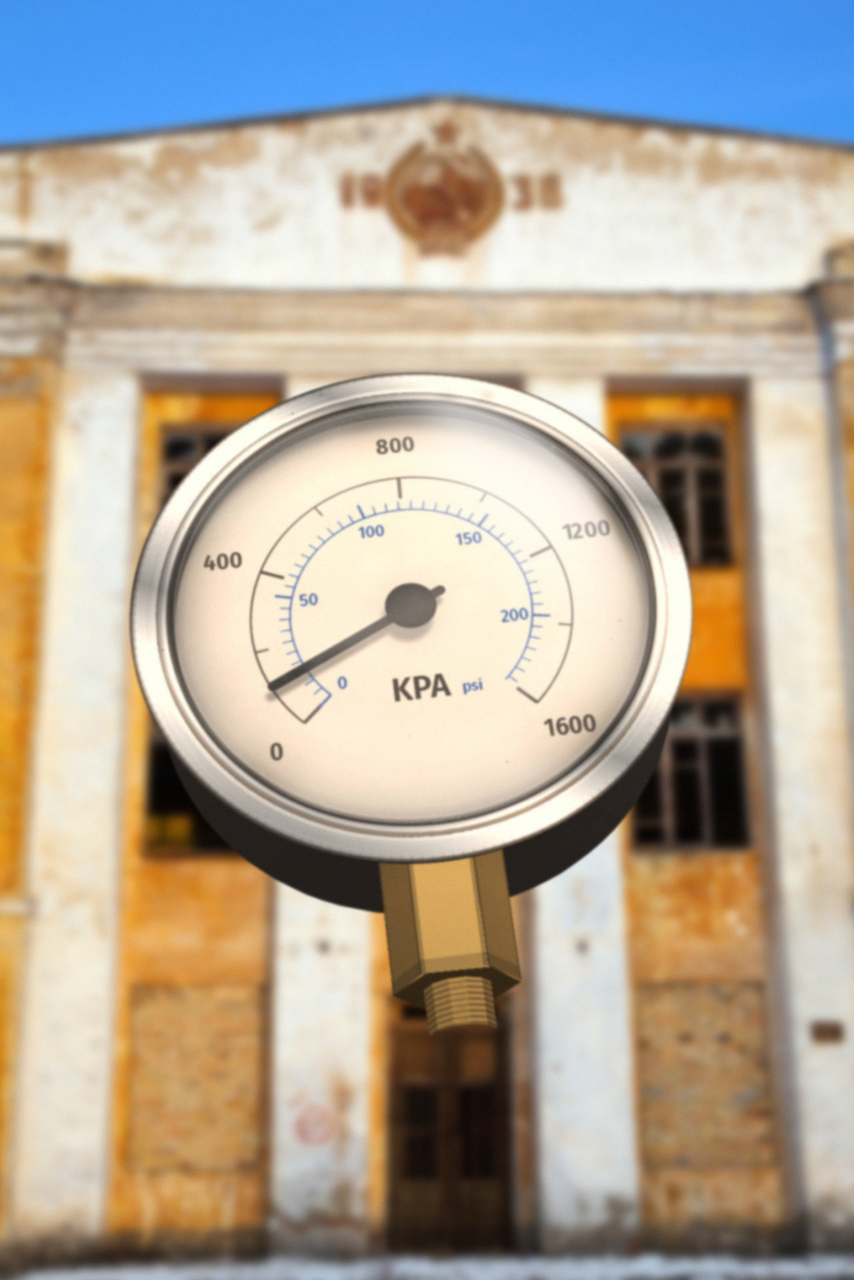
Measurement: 100,kPa
